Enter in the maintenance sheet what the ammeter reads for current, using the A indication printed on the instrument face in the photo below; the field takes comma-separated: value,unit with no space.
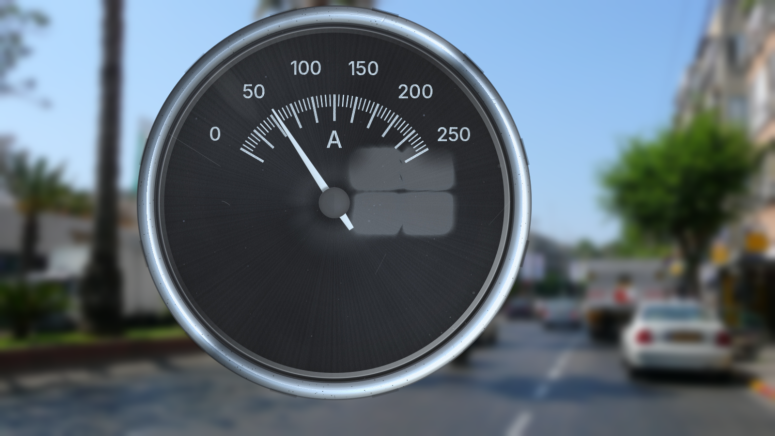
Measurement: 55,A
